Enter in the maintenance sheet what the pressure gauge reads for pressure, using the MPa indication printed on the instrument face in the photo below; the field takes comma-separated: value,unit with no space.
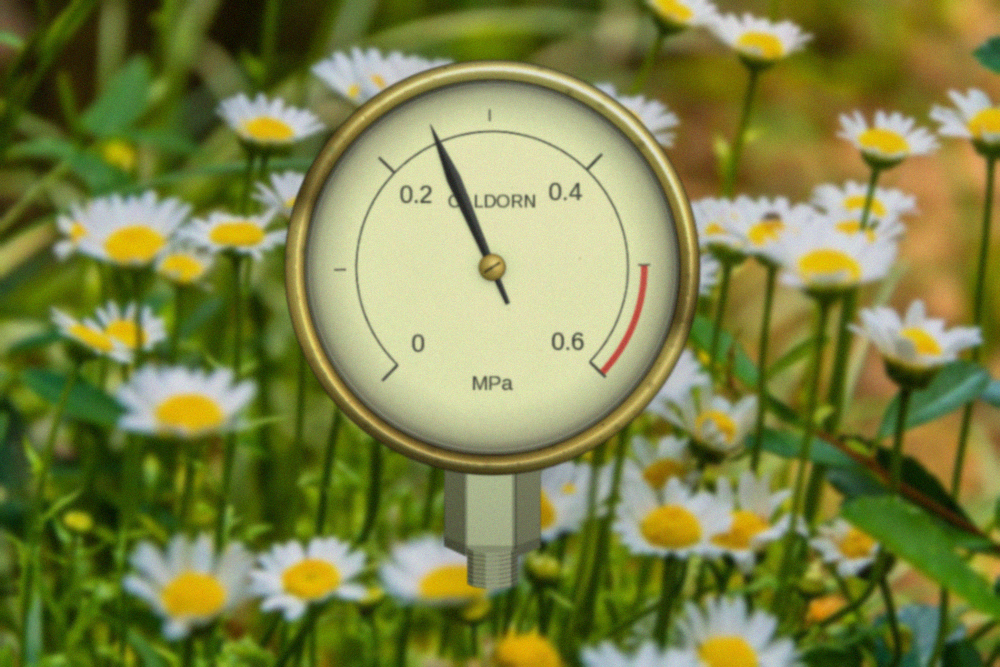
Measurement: 0.25,MPa
